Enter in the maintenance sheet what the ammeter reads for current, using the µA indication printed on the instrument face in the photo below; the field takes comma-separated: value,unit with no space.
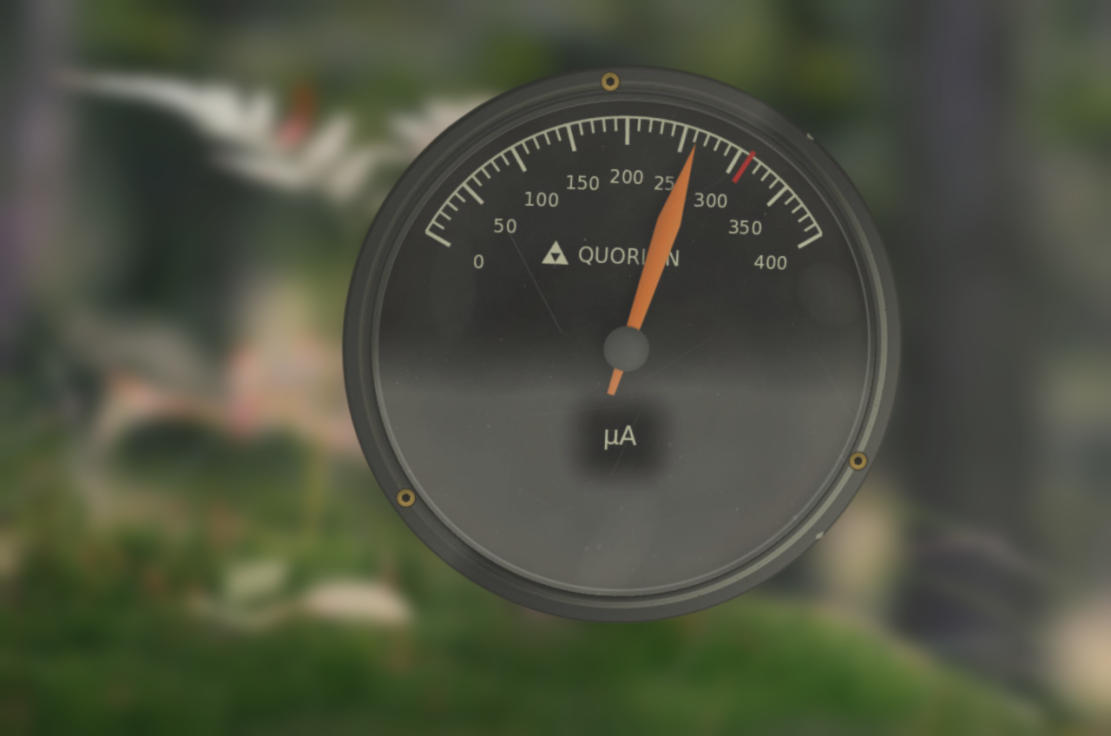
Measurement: 260,µA
